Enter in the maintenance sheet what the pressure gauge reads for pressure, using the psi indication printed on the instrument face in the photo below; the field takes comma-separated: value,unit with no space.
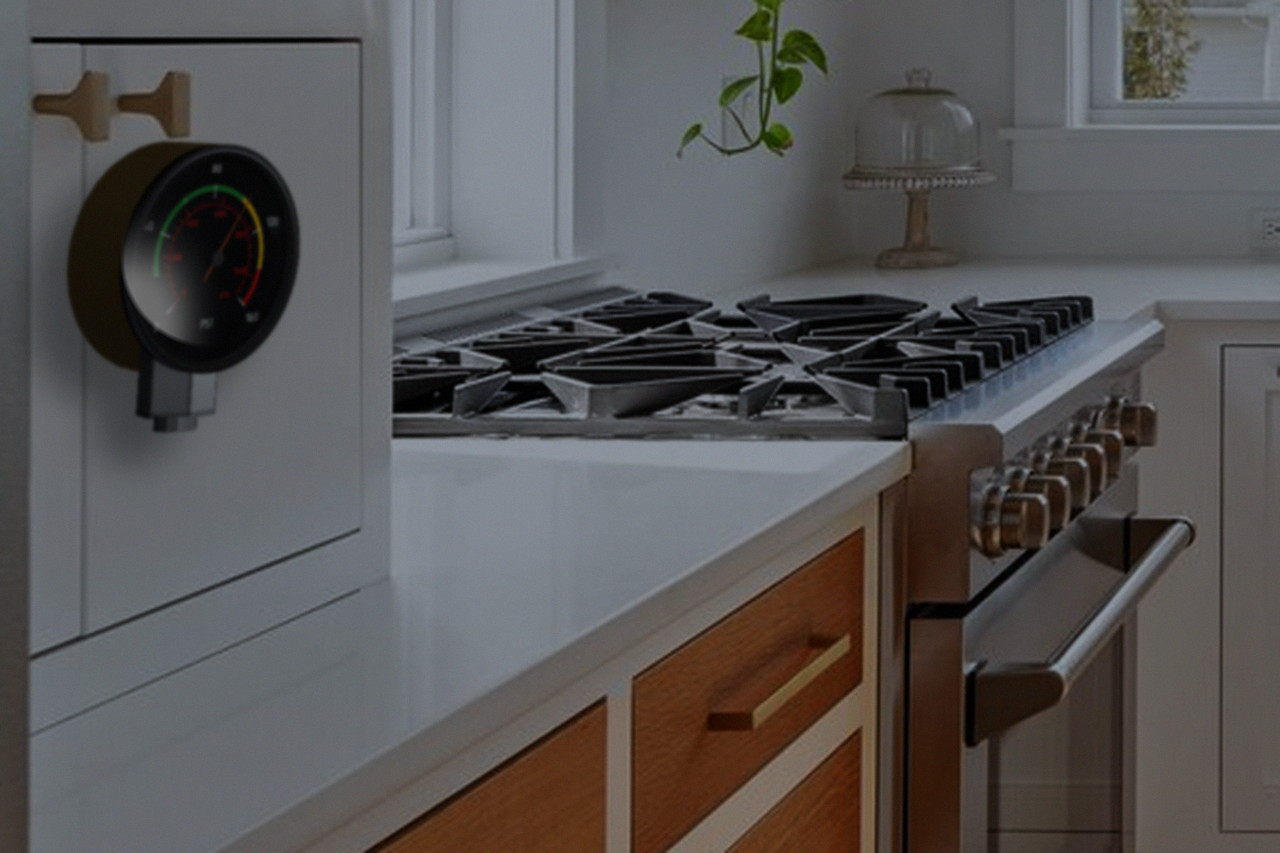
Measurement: 100,psi
